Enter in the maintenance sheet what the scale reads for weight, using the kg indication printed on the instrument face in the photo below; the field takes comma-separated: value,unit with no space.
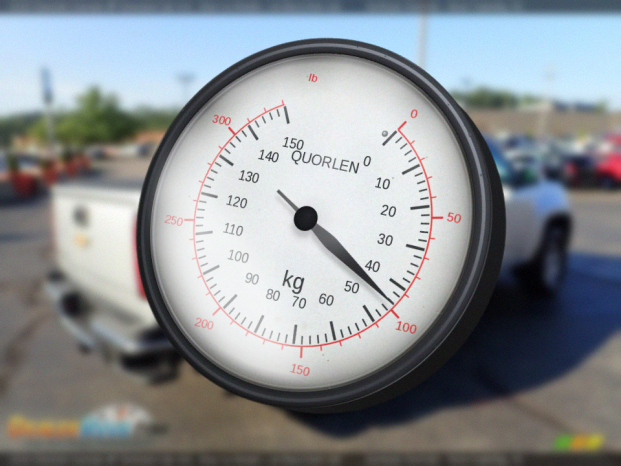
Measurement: 44,kg
